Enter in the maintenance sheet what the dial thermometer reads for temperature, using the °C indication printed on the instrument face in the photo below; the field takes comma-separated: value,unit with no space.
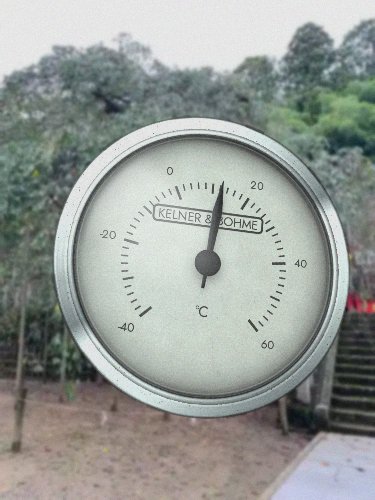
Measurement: 12,°C
